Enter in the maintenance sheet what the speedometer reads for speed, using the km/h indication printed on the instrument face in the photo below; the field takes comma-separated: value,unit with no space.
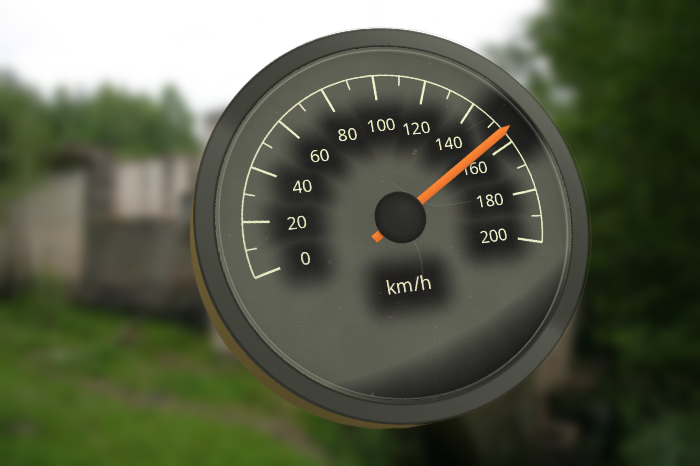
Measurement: 155,km/h
